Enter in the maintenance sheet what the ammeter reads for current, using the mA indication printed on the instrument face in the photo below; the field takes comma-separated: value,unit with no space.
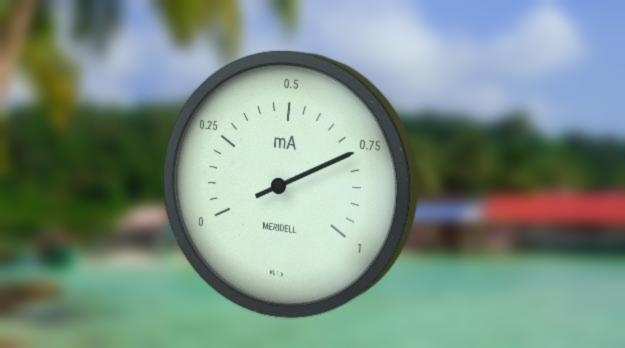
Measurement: 0.75,mA
